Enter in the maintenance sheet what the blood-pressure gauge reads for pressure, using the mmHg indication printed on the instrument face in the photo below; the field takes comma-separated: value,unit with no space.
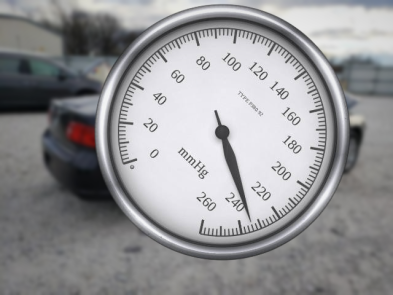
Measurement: 234,mmHg
